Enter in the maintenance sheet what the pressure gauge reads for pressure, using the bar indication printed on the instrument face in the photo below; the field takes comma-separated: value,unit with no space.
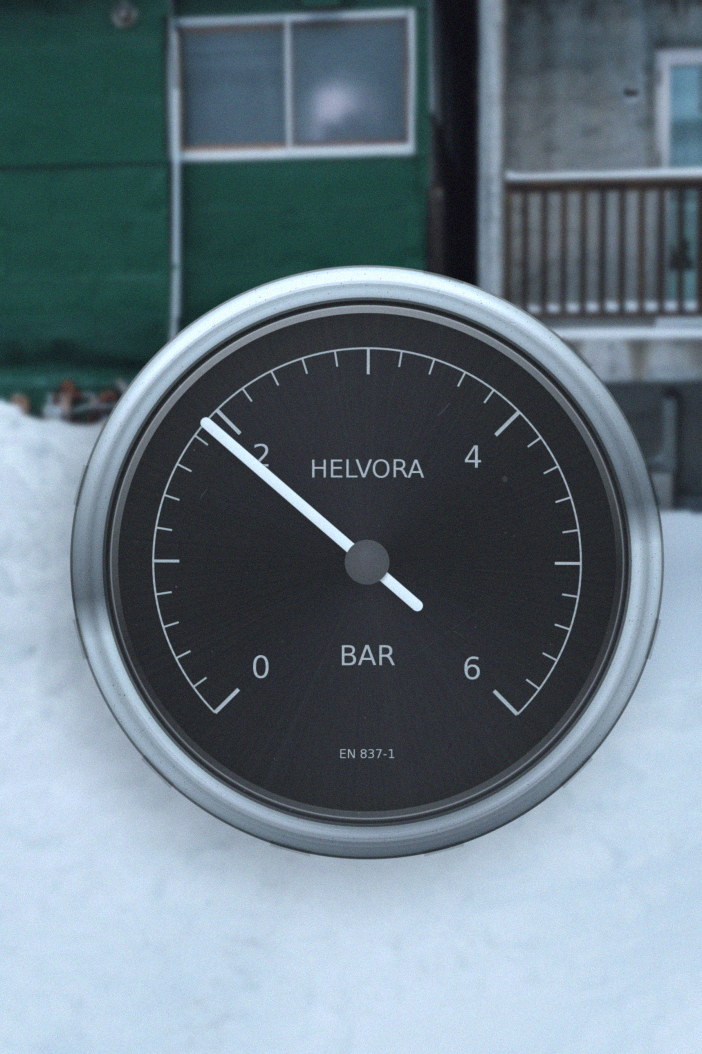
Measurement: 1.9,bar
